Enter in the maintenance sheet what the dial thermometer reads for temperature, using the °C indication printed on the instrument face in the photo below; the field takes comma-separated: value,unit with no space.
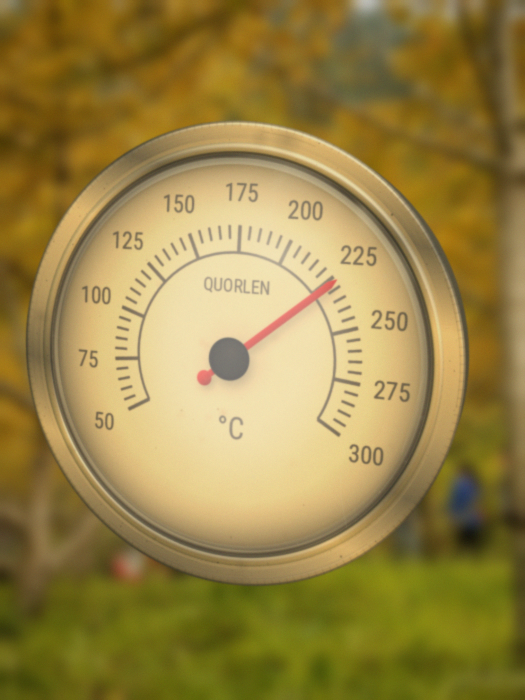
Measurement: 227.5,°C
